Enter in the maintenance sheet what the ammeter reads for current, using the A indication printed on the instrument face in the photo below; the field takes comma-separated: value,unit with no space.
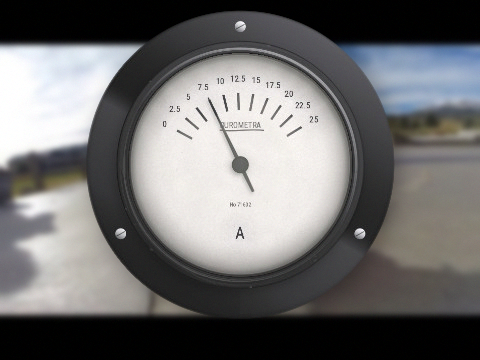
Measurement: 7.5,A
